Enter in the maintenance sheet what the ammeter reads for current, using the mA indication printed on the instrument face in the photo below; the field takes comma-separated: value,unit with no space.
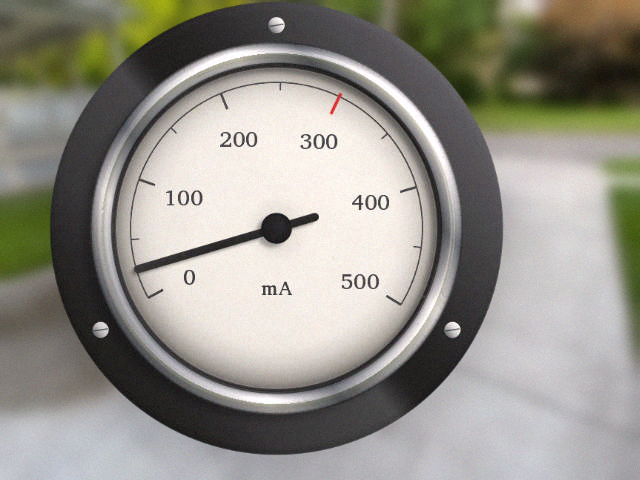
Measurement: 25,mA
